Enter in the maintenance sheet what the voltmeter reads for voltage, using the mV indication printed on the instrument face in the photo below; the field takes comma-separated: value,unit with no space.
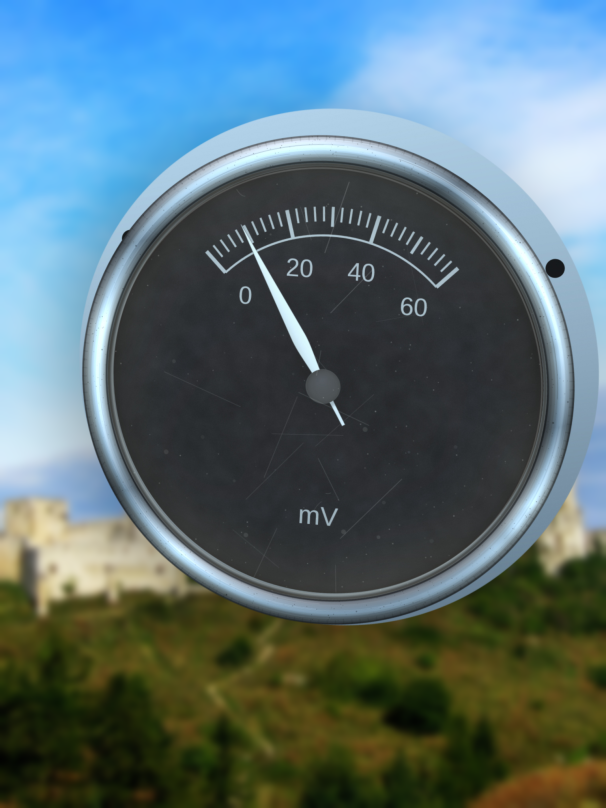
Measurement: 10,mV
